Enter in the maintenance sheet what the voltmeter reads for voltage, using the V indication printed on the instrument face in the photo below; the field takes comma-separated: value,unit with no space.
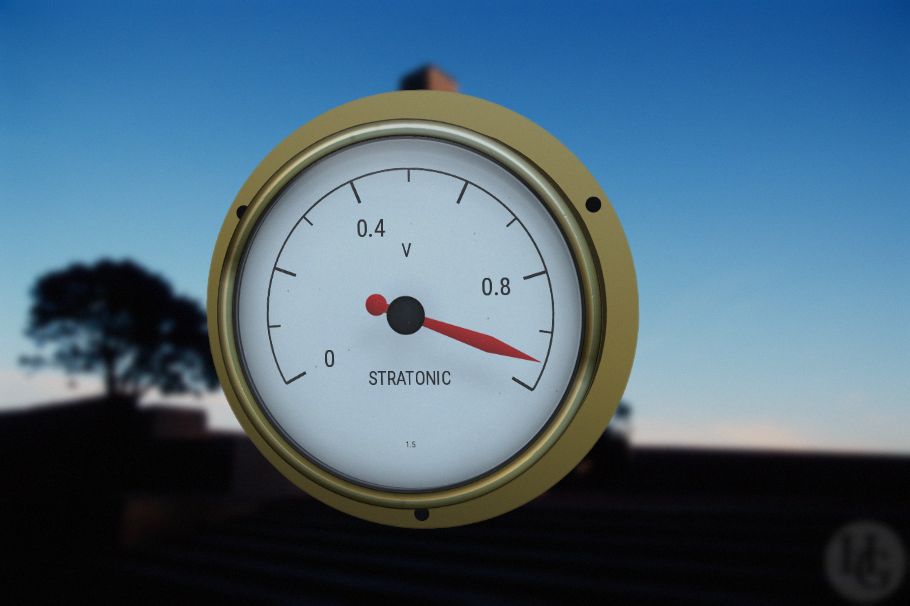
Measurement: 0.95,V
